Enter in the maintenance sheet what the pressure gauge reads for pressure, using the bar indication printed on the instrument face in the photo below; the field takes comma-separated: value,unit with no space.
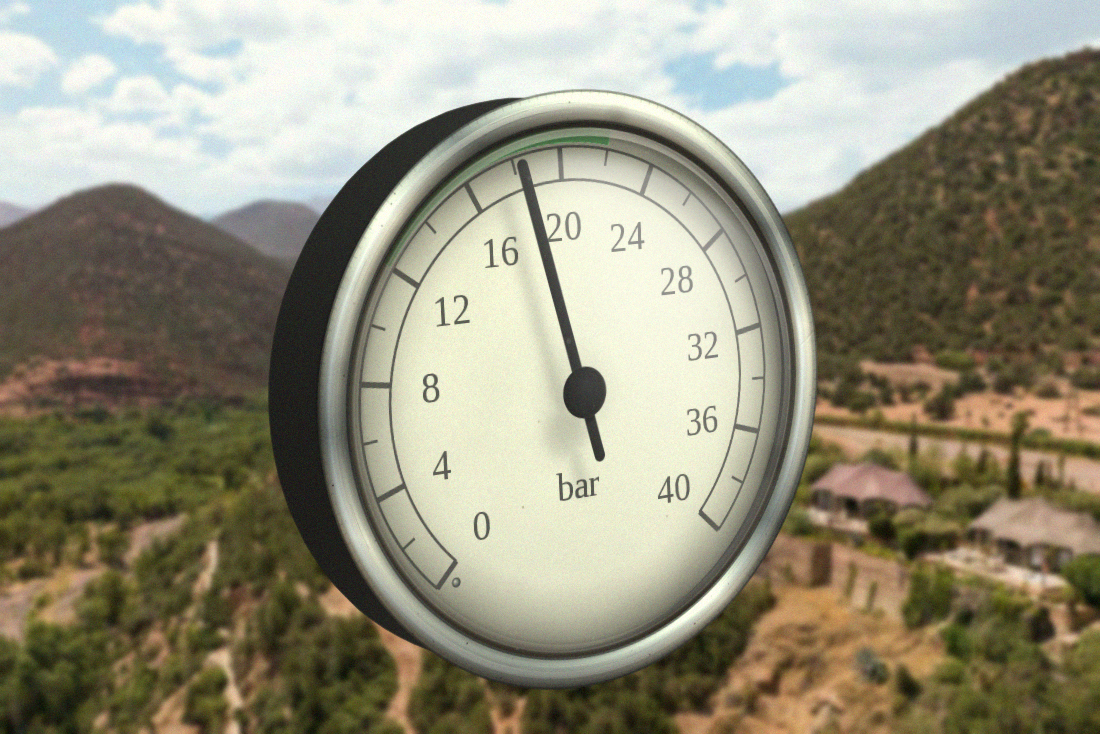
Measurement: 18,bar
